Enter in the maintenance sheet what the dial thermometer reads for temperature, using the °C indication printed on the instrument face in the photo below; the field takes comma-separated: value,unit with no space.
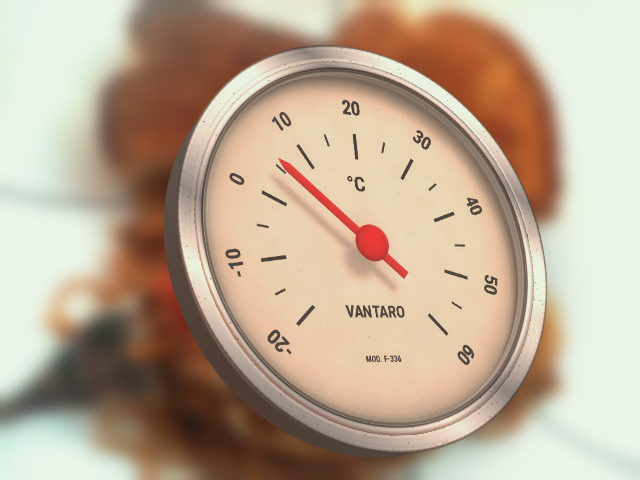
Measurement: 5,°C
